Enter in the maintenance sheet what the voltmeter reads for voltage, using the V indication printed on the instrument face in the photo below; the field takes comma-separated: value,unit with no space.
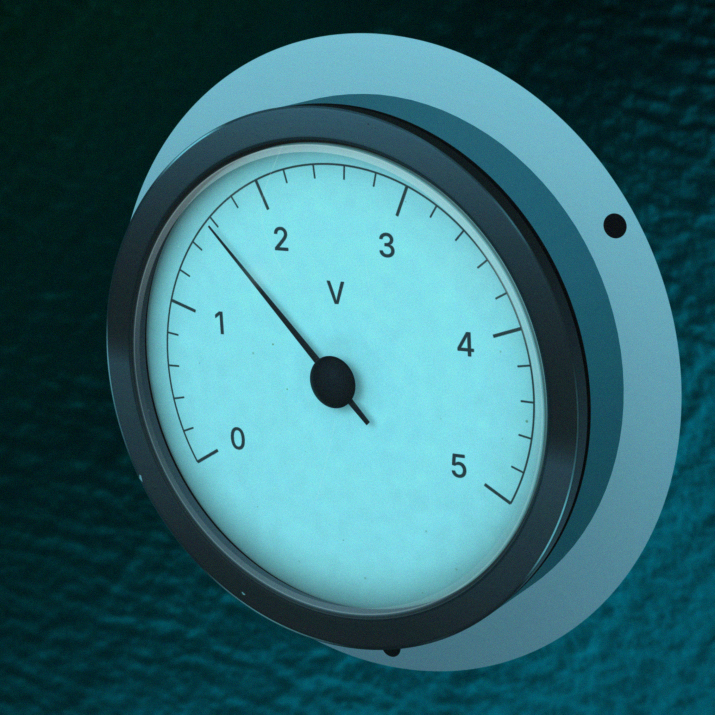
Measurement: 1.6,V
